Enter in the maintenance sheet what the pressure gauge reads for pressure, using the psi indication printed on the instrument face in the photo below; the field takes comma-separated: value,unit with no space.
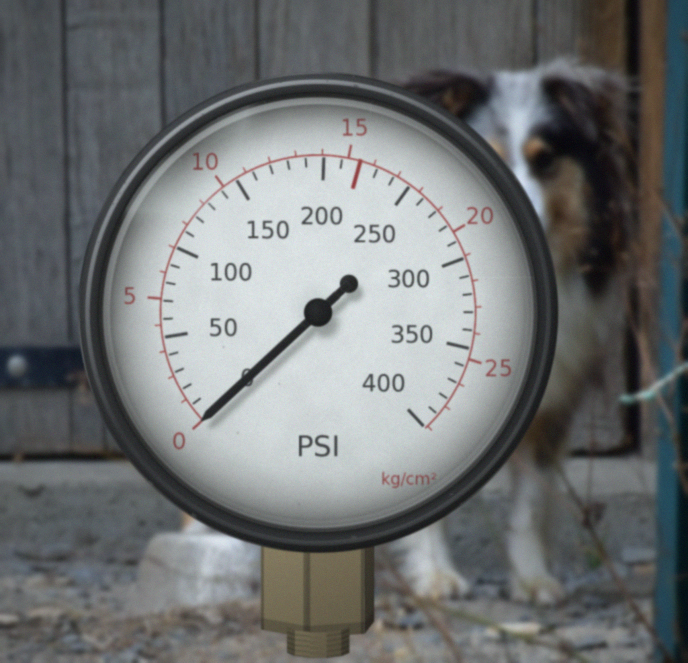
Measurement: 0,psi
